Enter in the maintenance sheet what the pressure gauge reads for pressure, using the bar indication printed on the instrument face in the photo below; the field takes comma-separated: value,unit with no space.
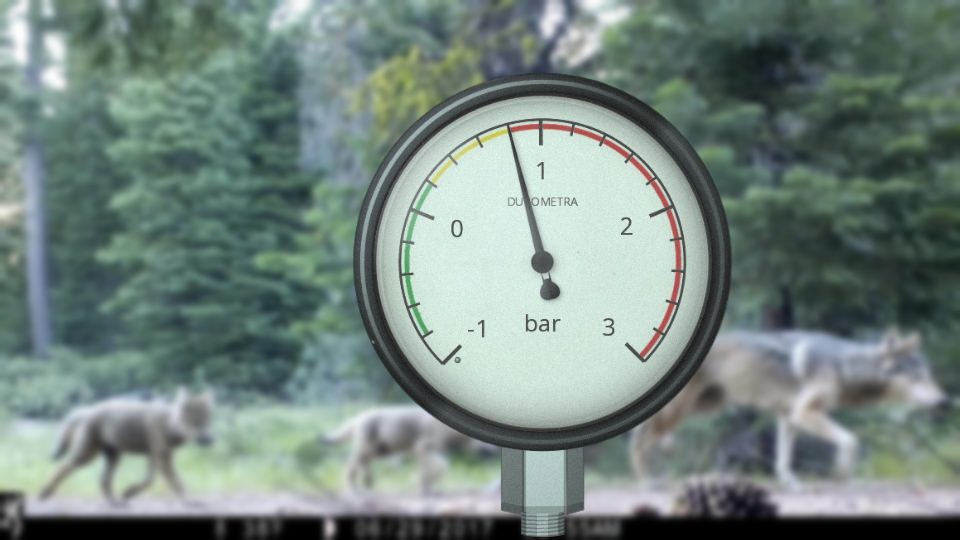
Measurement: 0.8,bar
